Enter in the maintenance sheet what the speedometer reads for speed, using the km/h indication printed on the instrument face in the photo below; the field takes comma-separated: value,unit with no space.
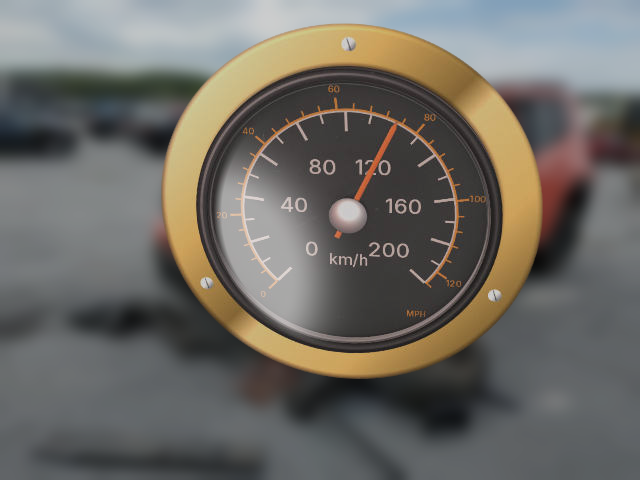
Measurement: 120,km/h
